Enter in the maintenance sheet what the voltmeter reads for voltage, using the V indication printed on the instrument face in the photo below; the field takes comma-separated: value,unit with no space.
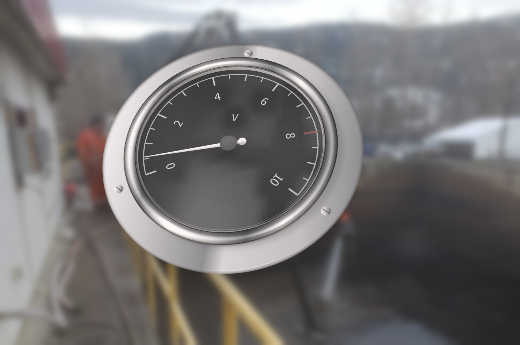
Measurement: 0.5,V
